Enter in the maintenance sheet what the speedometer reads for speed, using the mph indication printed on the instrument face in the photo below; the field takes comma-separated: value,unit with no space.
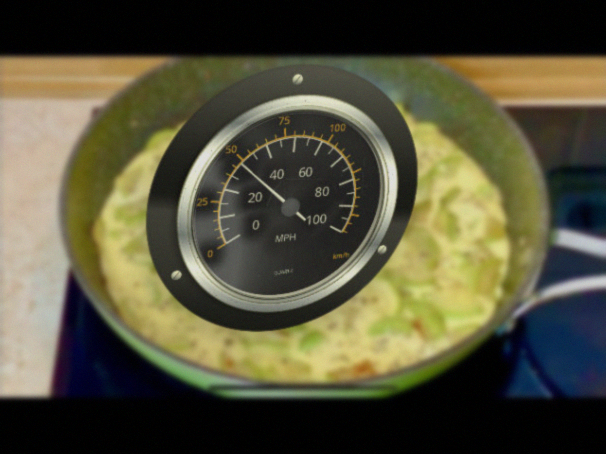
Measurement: 30,mph
